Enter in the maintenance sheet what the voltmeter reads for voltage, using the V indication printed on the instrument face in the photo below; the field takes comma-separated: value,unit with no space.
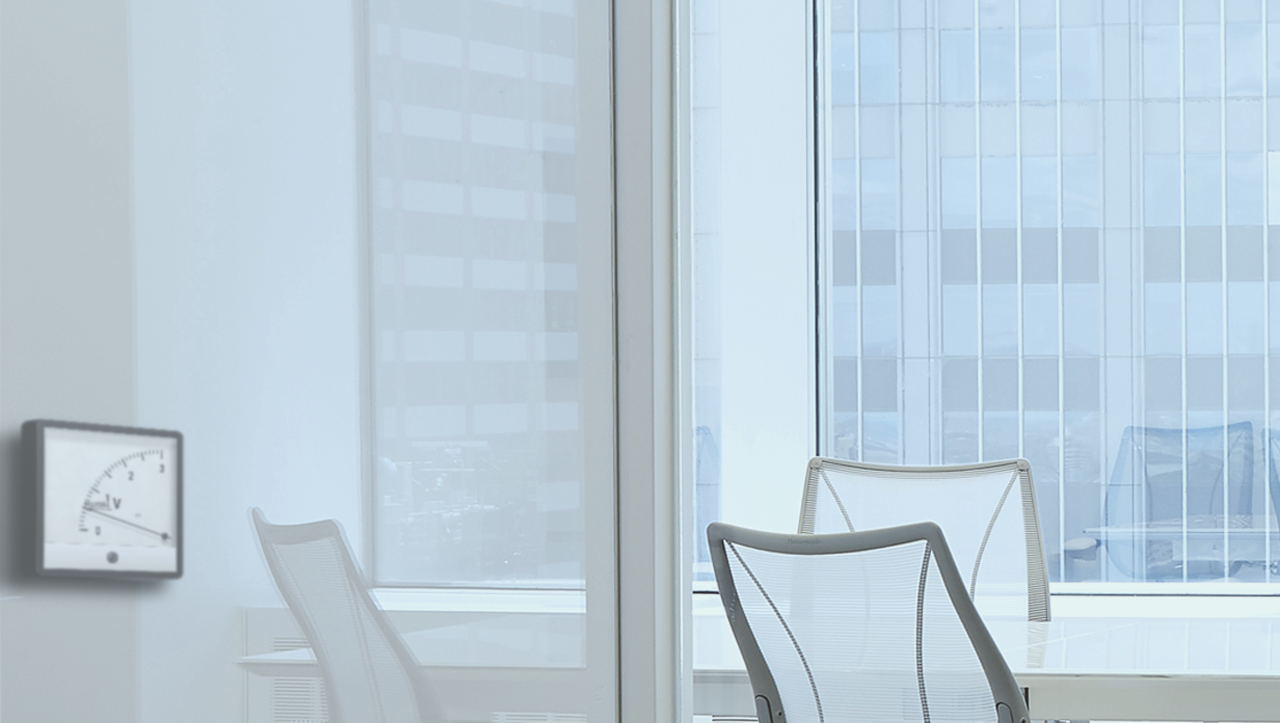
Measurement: 0.5,V
